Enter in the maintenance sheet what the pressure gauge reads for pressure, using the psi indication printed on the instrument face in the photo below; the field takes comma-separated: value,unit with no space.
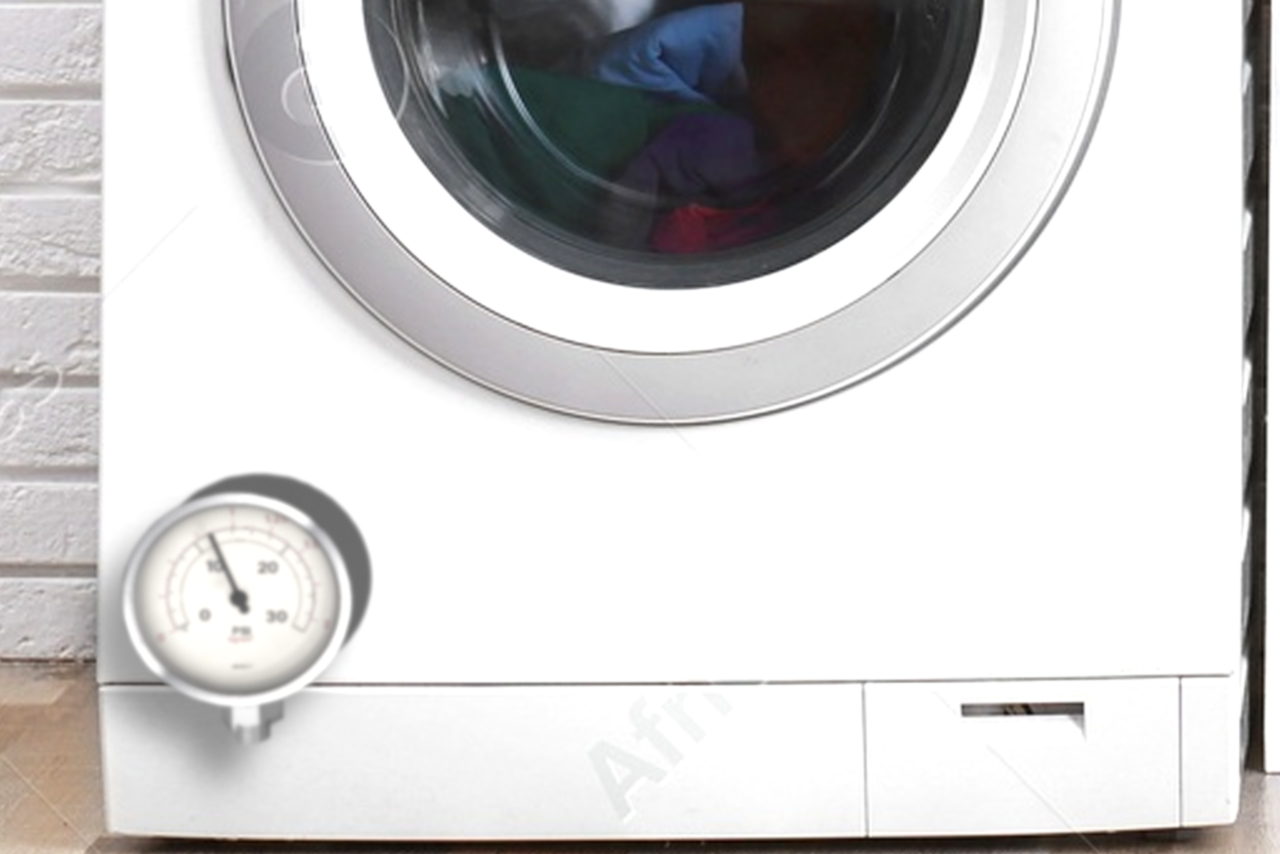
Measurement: 12,psi
